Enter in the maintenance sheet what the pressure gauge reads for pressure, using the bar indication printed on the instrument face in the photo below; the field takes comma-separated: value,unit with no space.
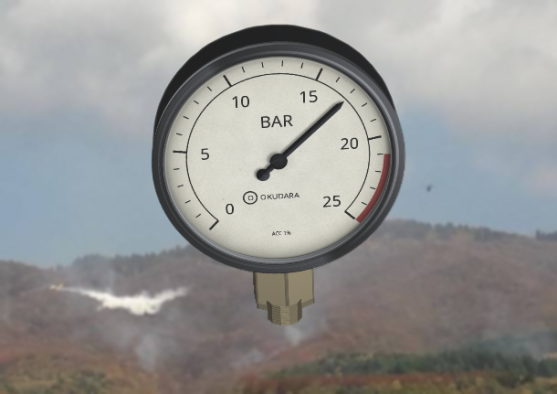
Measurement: 17,bar
